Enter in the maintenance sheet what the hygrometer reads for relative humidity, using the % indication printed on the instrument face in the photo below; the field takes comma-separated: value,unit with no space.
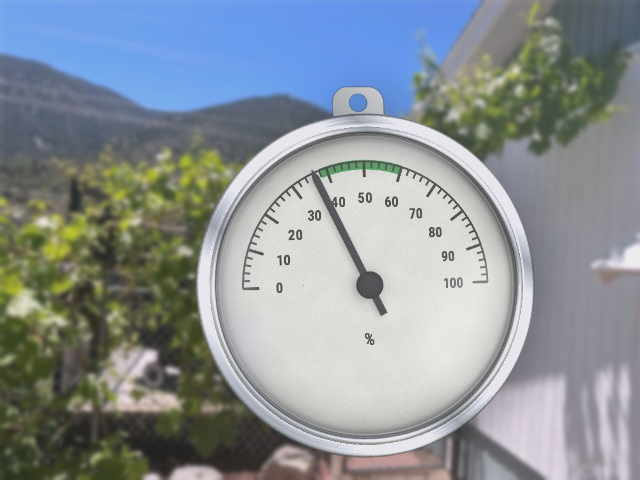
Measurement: 36,%
